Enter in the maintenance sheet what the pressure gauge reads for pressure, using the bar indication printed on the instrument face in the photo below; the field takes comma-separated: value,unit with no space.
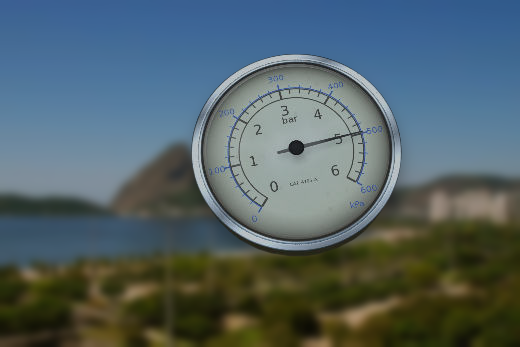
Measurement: 5,bar
